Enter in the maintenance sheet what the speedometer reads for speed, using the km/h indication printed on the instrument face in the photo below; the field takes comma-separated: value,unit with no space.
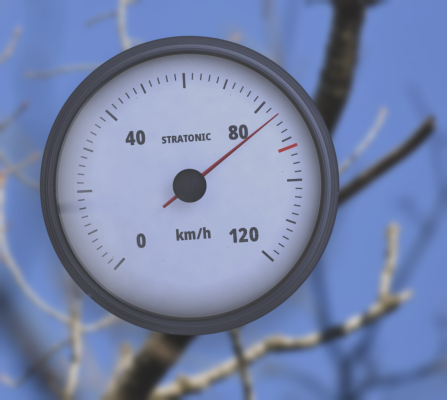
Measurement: 84,km/h
